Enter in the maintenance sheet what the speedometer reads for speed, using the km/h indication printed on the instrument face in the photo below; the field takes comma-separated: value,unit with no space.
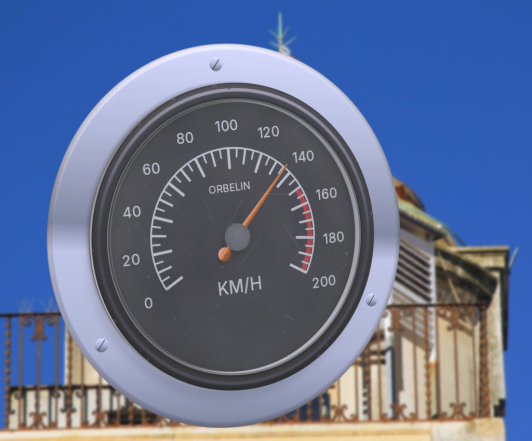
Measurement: 135,km/h
